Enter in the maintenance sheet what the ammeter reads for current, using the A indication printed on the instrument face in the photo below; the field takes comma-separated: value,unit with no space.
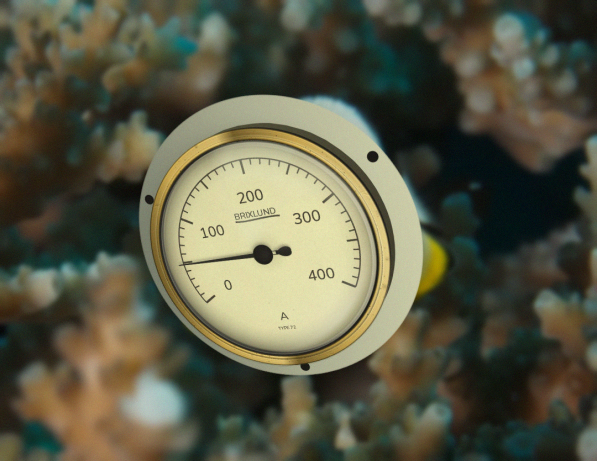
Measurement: 50,A
